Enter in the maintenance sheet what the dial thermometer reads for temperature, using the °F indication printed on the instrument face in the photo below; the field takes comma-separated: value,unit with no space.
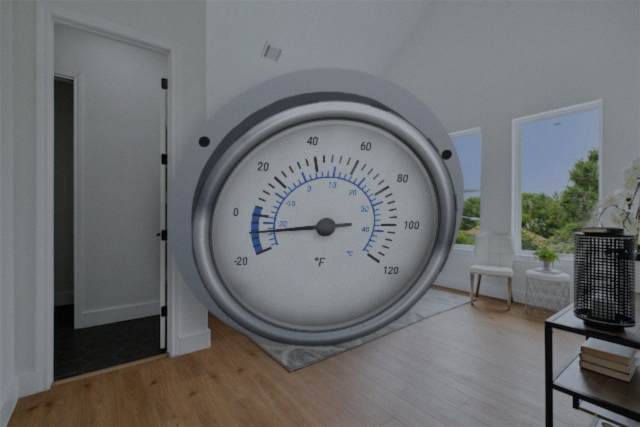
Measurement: -8,°F
